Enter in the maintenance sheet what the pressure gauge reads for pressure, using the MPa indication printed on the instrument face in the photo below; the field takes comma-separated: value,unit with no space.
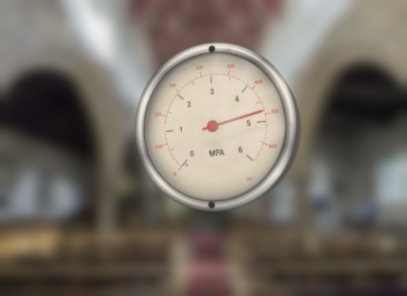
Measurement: 4.75,MPa
